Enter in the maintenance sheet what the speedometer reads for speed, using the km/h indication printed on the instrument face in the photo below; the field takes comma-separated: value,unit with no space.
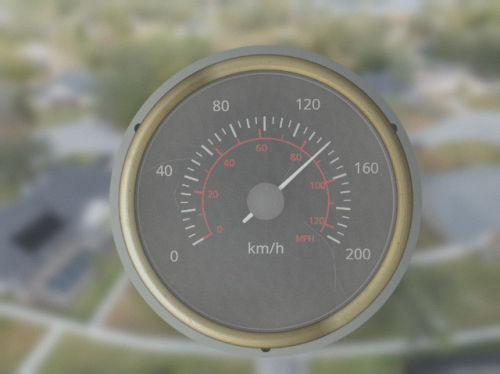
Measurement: 140,km/h
